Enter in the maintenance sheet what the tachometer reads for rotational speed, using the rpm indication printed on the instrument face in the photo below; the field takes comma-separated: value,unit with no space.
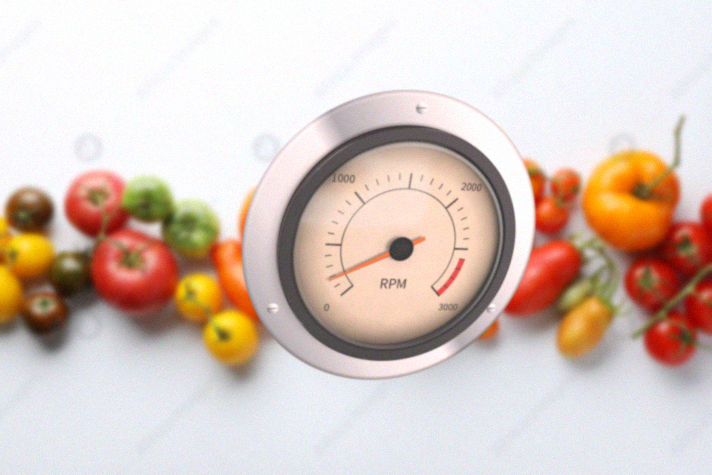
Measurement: 200,rpm
